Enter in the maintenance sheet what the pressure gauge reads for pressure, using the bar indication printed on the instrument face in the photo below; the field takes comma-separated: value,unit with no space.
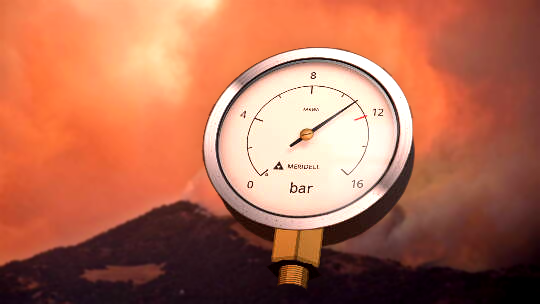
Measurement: 11,bar
